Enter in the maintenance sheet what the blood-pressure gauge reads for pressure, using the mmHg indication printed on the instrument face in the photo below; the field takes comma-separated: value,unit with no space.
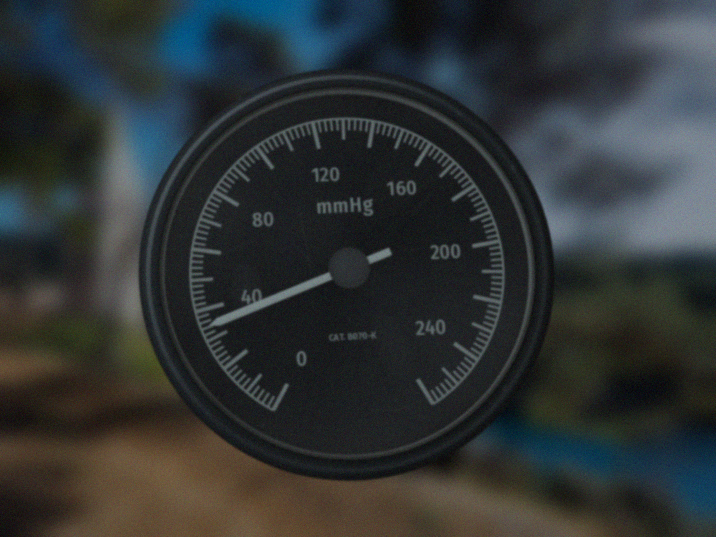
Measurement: 34,mmHg
